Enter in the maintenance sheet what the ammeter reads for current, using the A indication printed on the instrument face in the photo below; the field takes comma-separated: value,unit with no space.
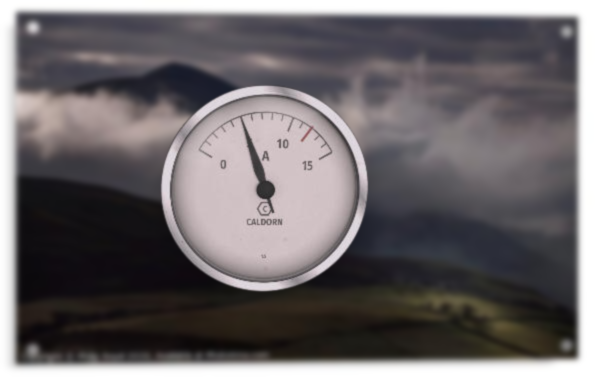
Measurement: 5,A
